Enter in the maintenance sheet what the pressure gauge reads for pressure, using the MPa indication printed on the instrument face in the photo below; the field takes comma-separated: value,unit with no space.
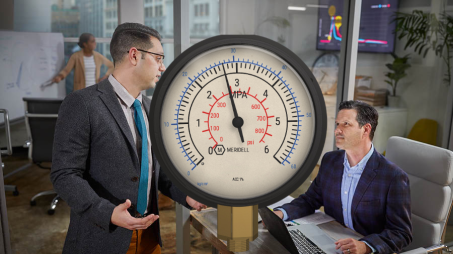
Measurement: 2.7,MPa
